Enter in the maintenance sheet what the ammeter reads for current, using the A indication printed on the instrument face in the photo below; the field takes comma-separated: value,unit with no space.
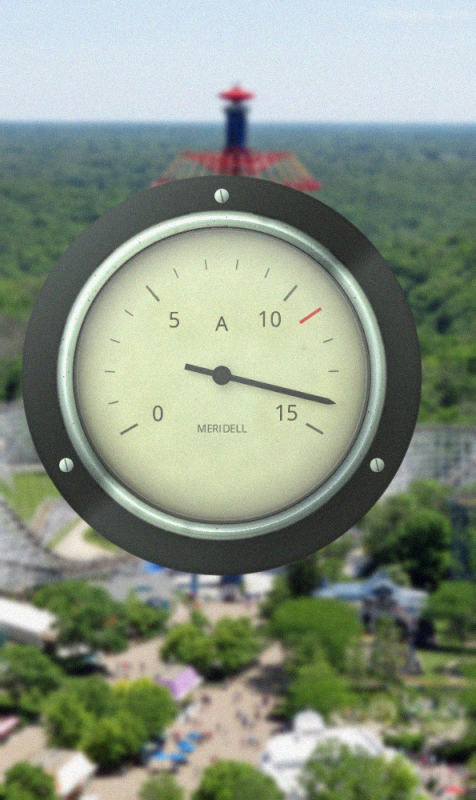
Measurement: 14,A
